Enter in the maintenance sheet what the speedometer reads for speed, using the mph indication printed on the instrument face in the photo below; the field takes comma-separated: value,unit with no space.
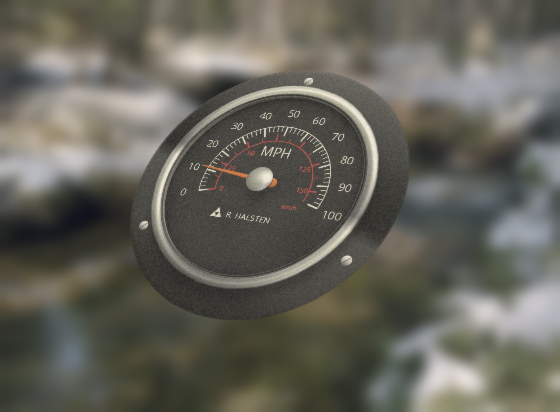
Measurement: 10,mph
